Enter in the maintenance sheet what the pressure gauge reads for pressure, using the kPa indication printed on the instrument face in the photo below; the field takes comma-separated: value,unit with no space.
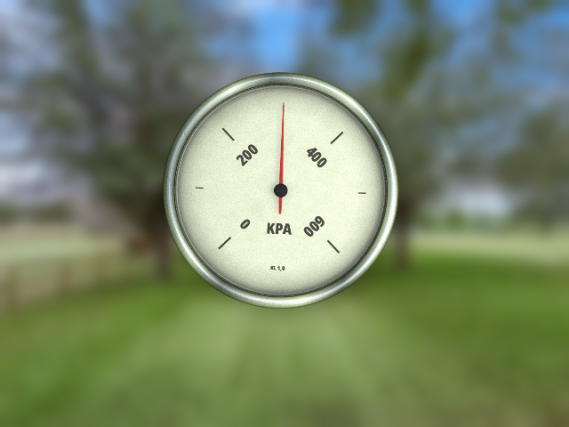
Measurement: 300,kPa
